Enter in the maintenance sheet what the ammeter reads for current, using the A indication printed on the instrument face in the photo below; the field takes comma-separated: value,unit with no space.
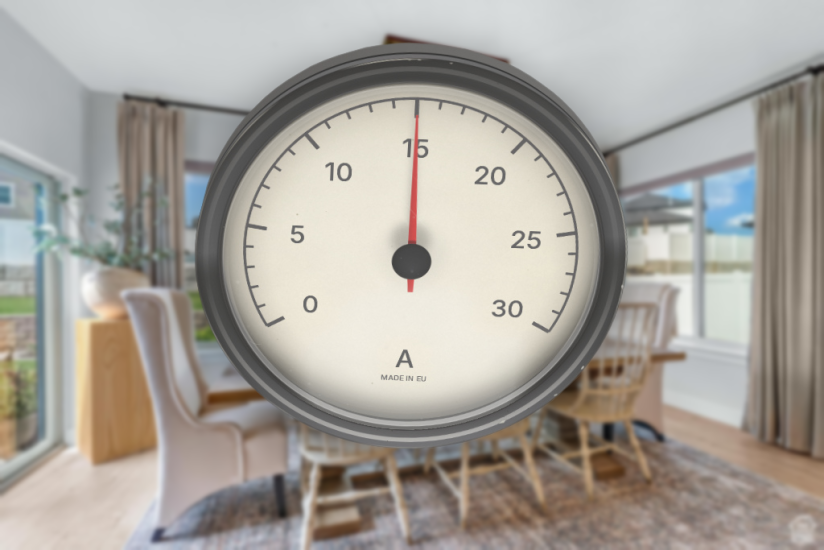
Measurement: 15,A
